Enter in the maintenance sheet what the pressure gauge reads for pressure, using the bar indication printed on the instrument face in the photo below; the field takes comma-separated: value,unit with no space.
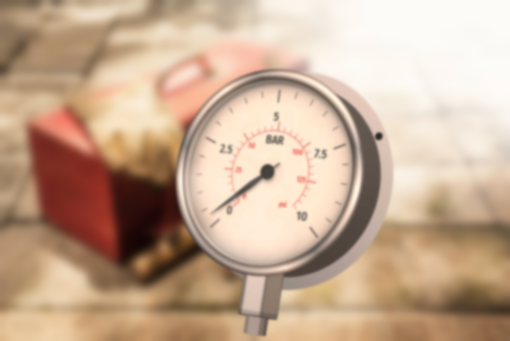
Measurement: 0.25,bar
